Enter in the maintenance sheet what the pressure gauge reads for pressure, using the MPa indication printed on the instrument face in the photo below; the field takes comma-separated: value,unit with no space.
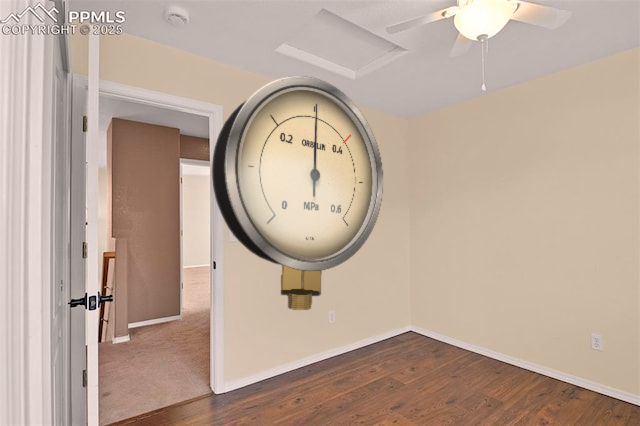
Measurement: 0.3,MPa
